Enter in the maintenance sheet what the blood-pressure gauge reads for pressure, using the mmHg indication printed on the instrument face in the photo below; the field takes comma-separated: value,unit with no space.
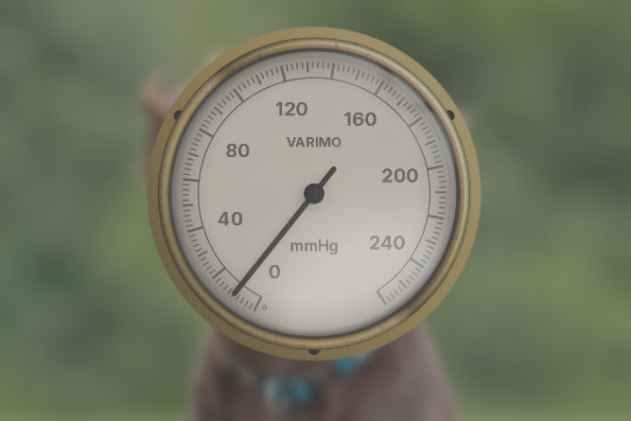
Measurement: 10,mmHg
